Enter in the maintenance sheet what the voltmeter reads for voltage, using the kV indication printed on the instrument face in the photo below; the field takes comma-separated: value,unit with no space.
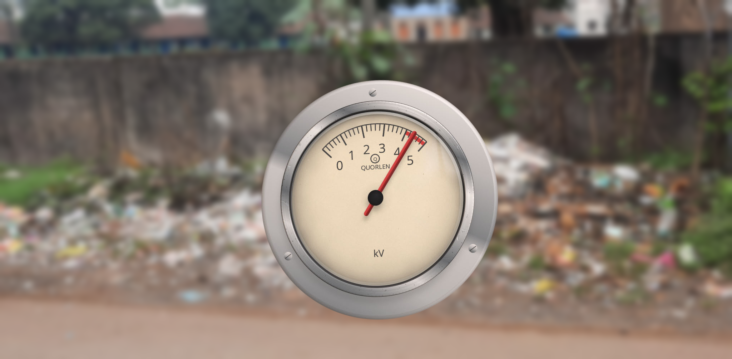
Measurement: 4.4,kV
